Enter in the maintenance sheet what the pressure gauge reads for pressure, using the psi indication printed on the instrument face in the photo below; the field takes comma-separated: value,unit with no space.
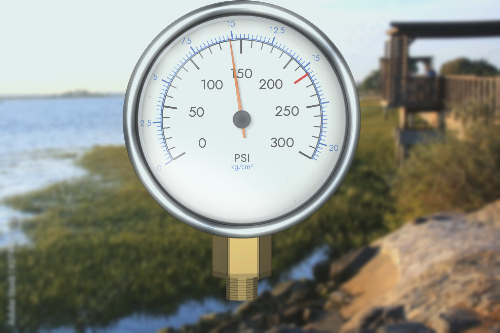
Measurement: 140,psi
